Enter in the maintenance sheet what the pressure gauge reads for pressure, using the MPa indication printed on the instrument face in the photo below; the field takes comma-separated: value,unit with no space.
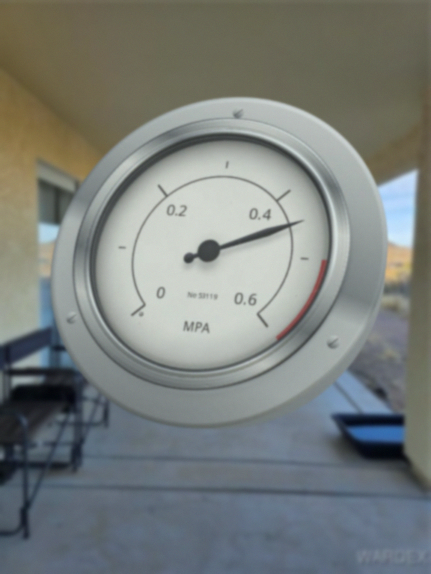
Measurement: 0.45,MPa
